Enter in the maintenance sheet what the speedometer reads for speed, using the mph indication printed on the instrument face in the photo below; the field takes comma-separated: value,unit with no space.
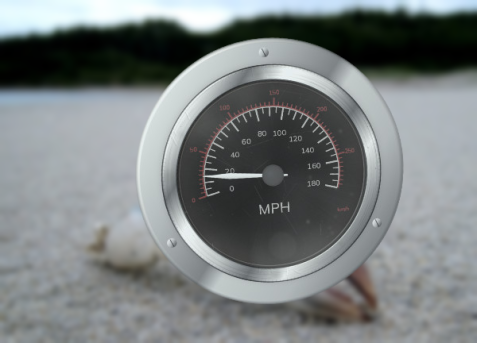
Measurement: 15,mph
